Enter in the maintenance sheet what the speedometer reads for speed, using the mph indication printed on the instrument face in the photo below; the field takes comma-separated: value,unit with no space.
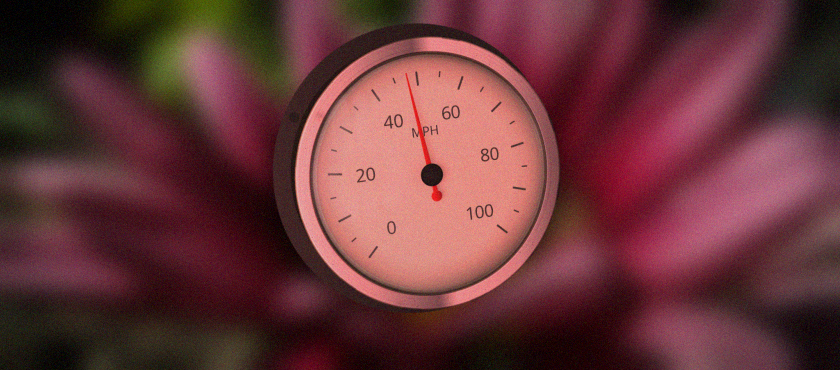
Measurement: 47.5,mph
